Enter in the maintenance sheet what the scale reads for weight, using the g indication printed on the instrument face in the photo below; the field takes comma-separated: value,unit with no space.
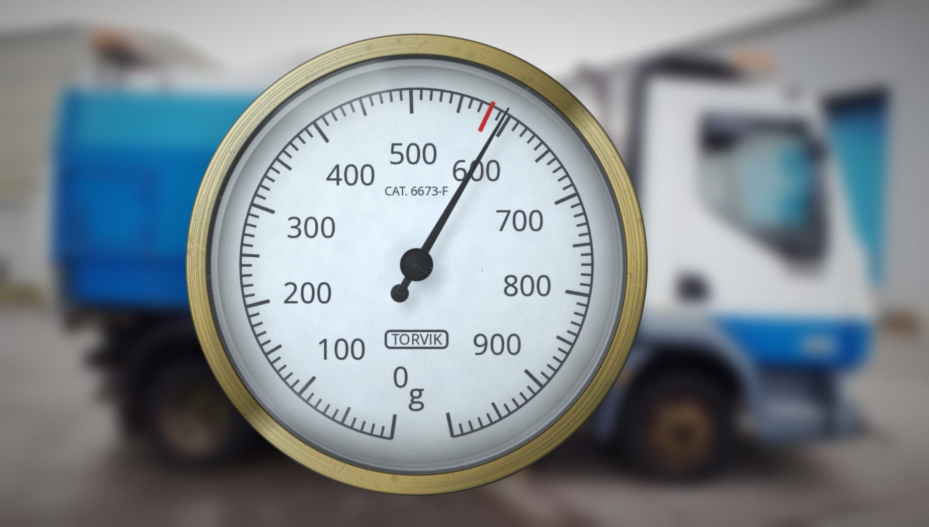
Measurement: 595,g
